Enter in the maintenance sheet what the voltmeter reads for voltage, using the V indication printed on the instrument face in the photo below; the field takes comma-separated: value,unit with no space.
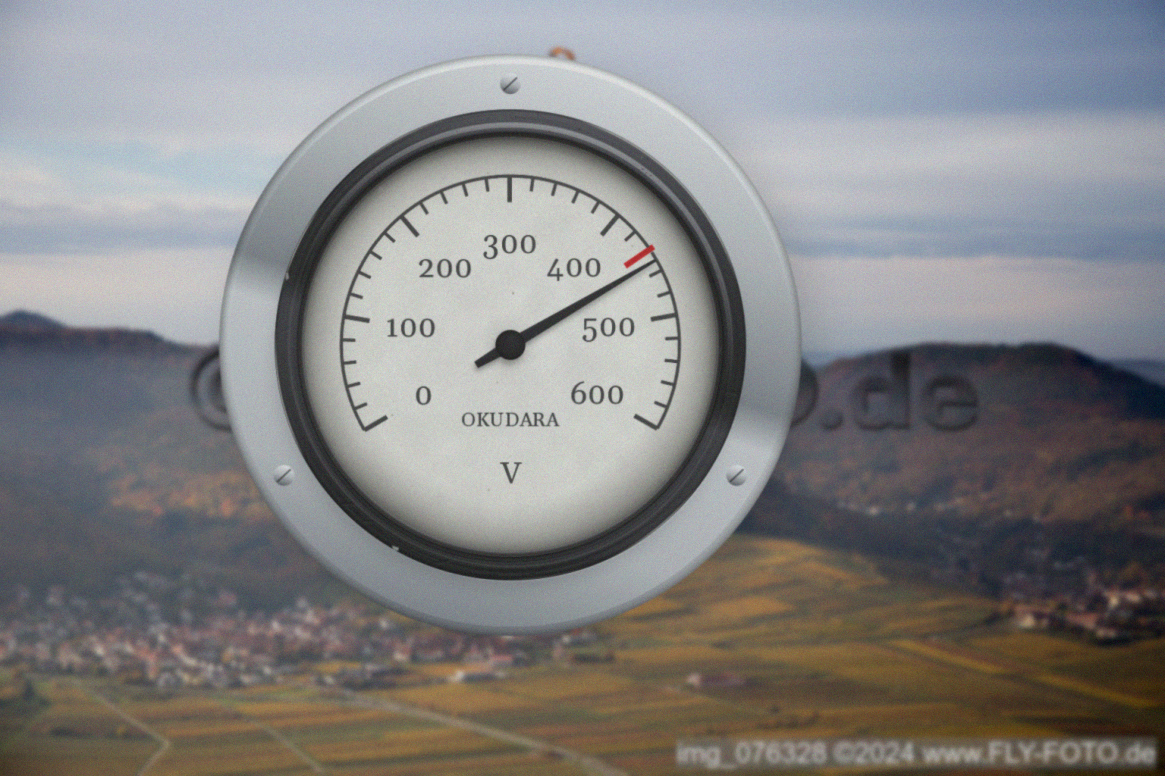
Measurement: 450,V
